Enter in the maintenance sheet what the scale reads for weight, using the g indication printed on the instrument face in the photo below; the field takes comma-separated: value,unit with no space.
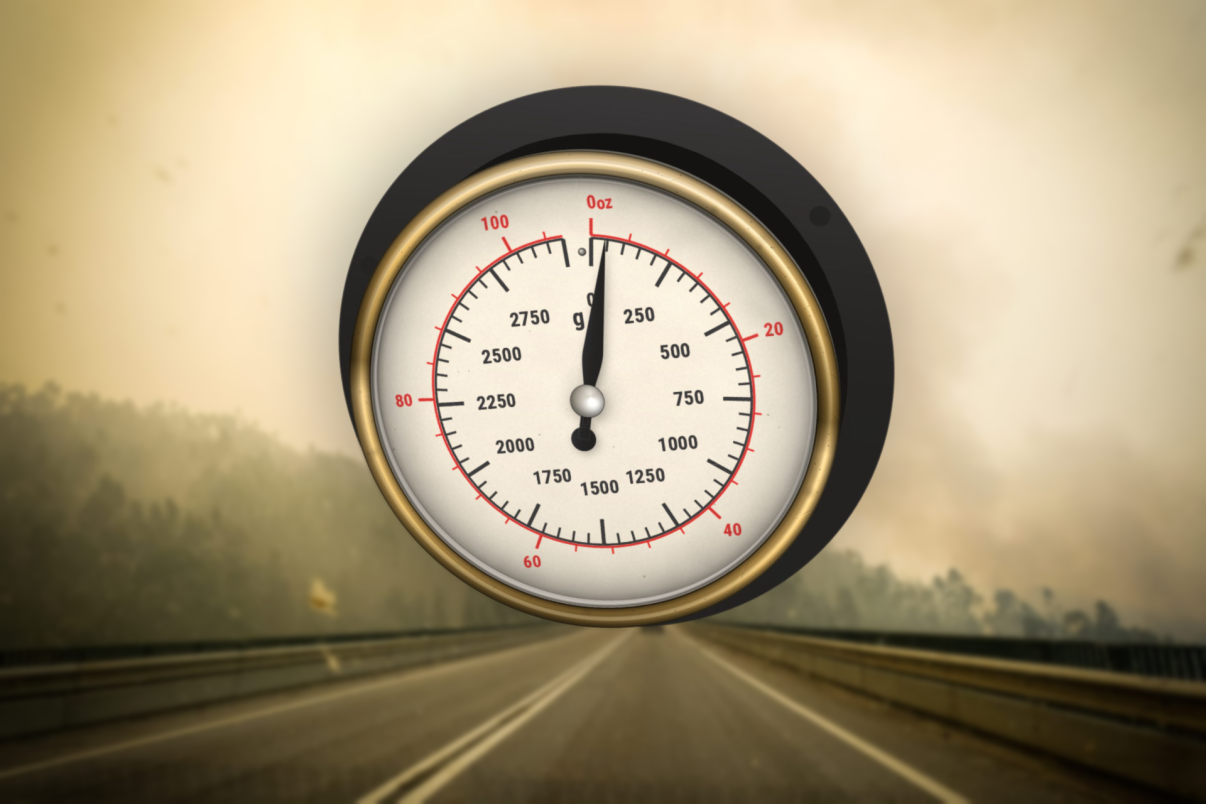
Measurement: 50,g
